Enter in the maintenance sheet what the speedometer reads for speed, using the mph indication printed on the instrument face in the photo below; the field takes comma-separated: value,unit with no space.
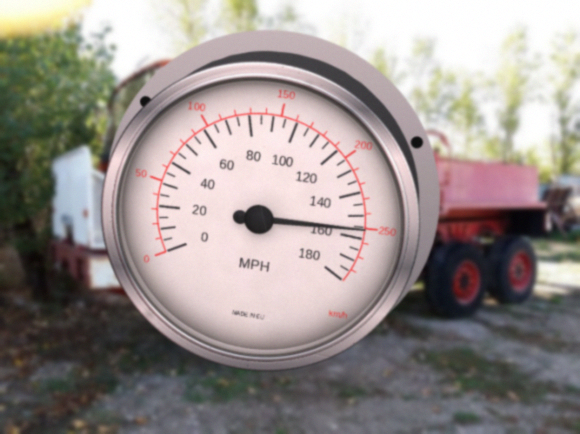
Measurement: 155,mph
